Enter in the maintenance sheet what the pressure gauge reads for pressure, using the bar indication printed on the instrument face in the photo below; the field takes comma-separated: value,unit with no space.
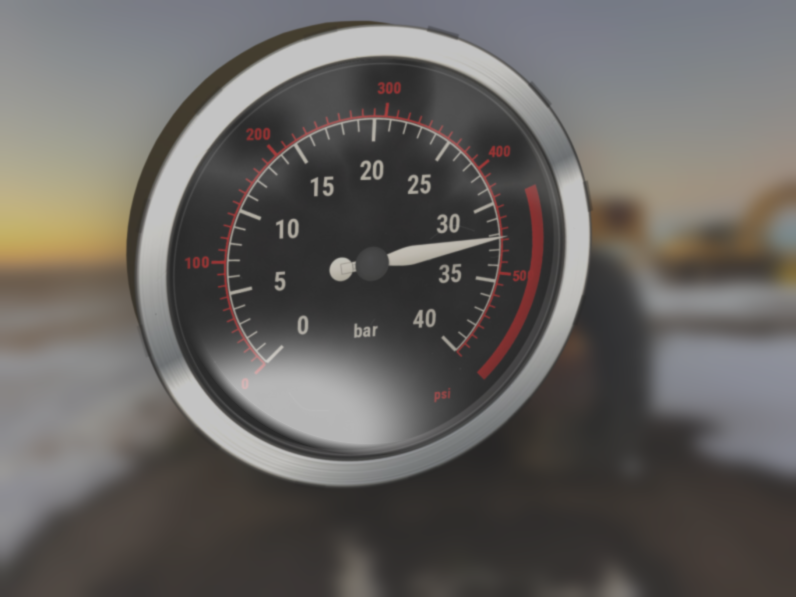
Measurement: 32,bar
